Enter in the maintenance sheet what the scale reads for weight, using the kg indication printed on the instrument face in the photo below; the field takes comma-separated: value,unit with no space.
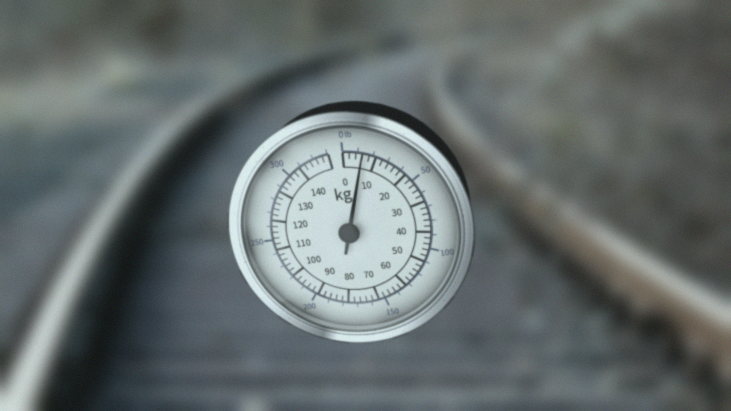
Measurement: 6,kg
